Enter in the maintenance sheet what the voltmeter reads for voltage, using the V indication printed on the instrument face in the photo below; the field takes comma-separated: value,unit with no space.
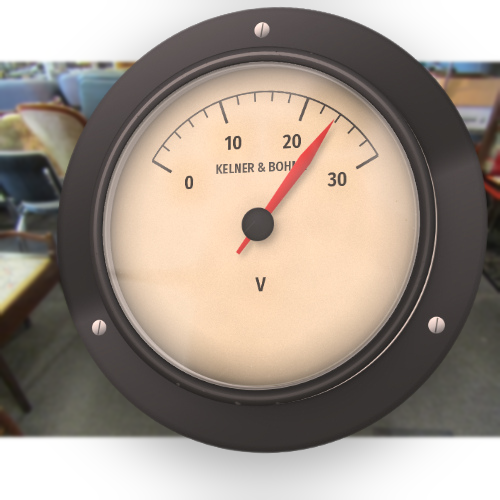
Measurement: 24,V
